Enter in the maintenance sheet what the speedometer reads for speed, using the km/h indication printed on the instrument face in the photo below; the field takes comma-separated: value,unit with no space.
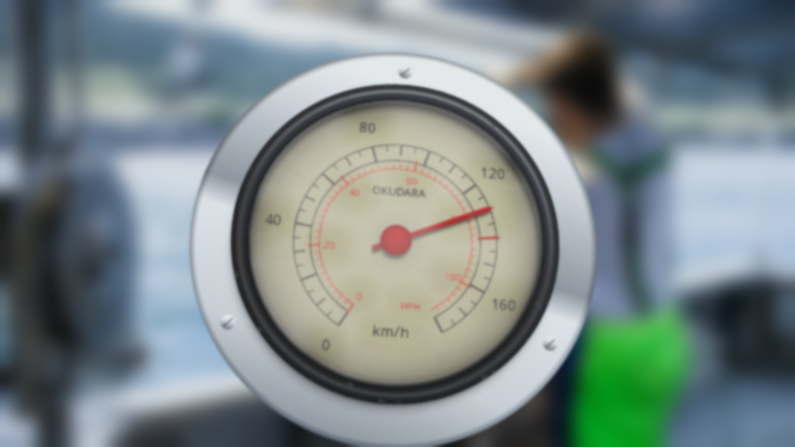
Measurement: 130,km/h
